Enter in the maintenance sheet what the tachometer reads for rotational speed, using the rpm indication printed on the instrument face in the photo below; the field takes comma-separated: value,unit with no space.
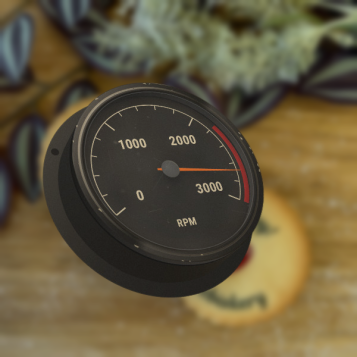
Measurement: 2700,rpm
